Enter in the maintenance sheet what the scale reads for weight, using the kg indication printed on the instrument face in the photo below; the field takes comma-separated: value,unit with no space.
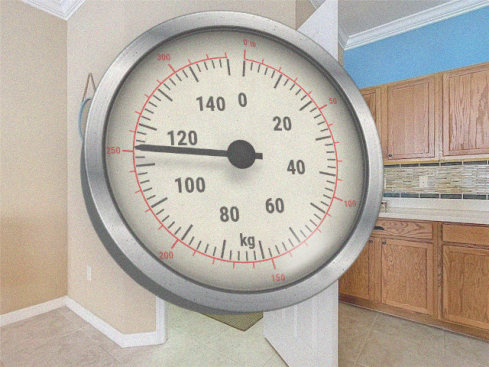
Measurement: 114,kg
